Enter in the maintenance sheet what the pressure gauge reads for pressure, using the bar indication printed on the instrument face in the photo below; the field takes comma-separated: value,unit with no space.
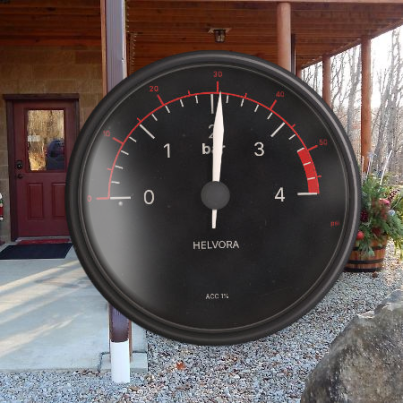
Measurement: 2.1,bar
